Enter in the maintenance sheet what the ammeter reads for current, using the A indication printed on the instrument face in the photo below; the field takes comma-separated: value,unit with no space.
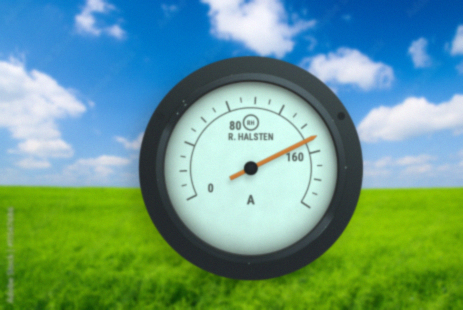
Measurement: 150,A
